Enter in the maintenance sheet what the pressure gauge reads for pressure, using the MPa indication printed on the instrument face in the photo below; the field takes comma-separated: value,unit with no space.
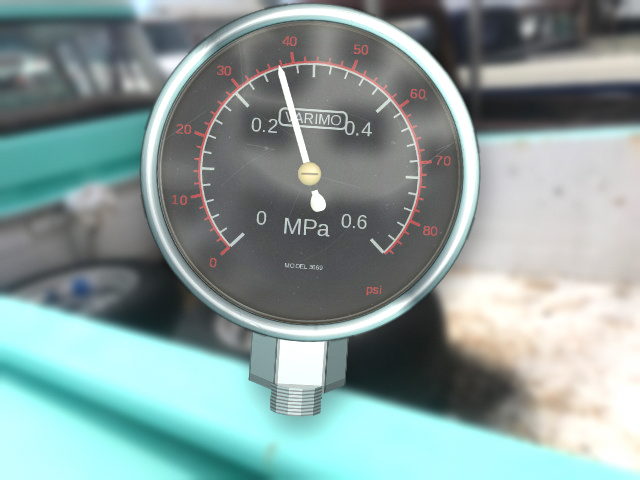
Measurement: 0.26,MPa
